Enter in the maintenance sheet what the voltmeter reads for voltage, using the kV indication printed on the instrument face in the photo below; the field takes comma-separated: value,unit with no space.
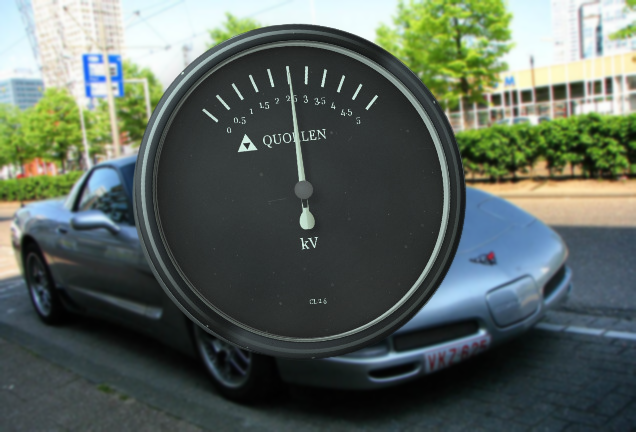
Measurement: 2.5,kV
